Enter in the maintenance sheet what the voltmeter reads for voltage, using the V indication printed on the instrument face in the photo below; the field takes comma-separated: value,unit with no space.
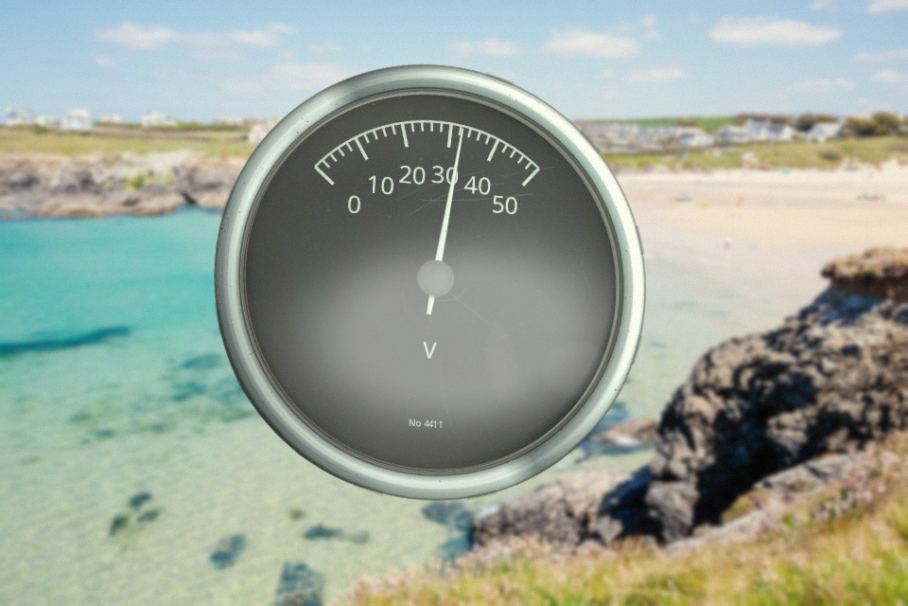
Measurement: 32,V
